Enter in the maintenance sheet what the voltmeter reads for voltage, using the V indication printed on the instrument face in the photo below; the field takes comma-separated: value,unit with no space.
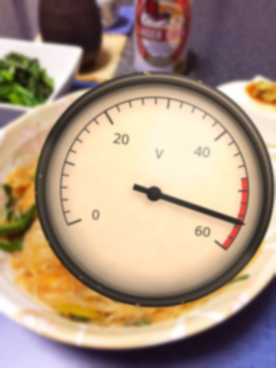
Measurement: 55,V
